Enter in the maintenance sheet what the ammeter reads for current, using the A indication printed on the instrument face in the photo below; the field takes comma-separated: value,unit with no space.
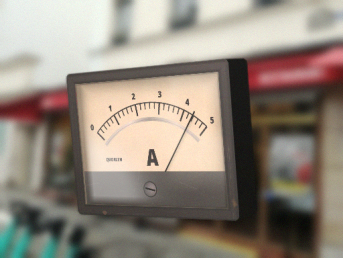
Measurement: 4.4,A
